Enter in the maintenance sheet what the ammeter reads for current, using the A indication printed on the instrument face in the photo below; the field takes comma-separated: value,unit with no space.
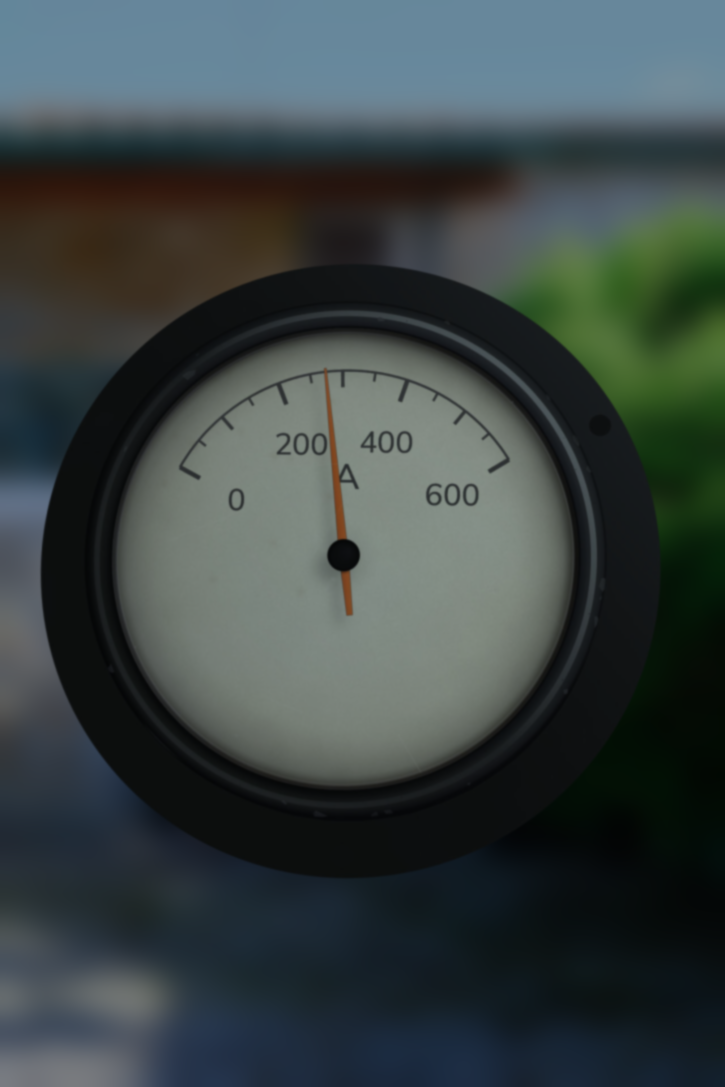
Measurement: 275,A
